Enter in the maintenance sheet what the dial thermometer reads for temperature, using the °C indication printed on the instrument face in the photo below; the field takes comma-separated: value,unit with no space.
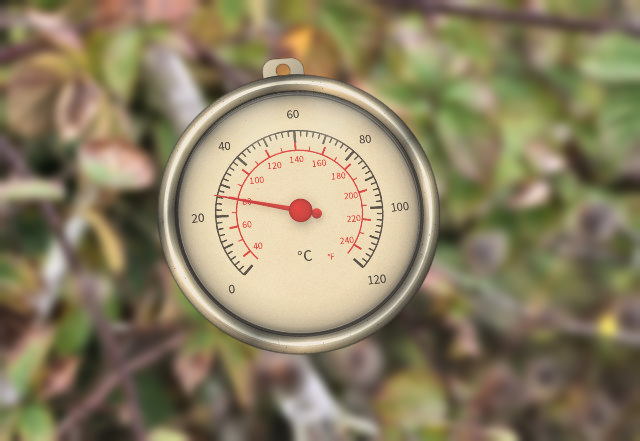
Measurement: 26,°C
